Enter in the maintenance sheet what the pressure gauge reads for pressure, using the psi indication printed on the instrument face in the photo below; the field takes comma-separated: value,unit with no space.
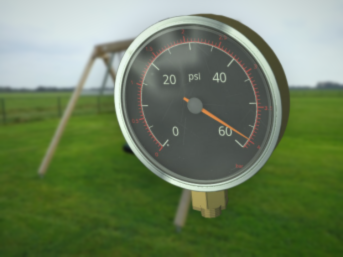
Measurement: 57.5,psi
